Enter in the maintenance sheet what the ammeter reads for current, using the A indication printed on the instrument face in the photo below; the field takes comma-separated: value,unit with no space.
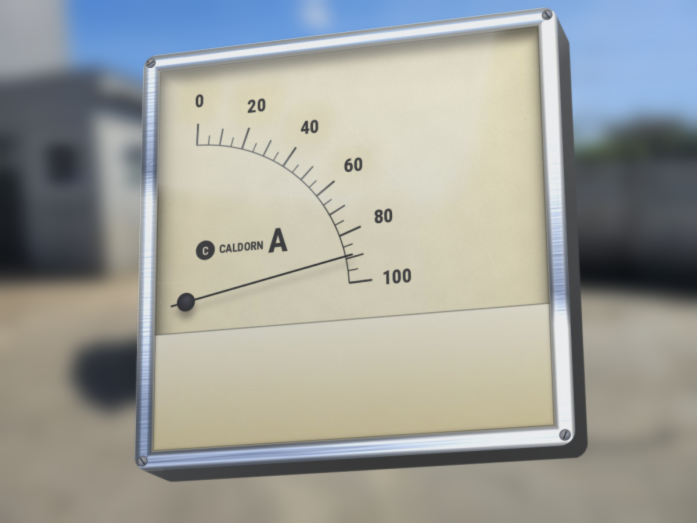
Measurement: 90,A
